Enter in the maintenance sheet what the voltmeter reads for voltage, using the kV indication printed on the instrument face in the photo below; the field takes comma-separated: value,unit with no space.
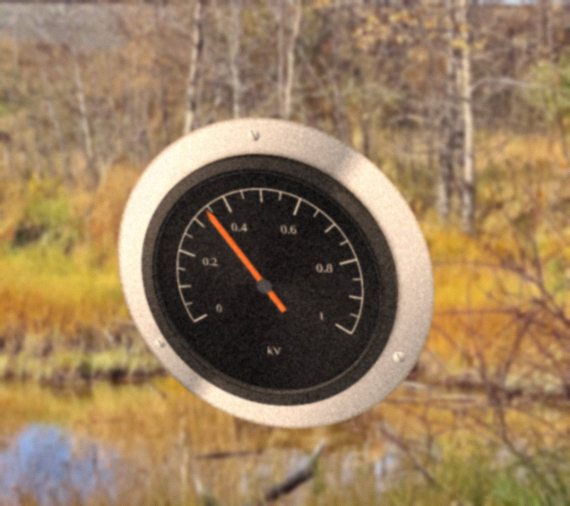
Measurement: 0.35,kV
